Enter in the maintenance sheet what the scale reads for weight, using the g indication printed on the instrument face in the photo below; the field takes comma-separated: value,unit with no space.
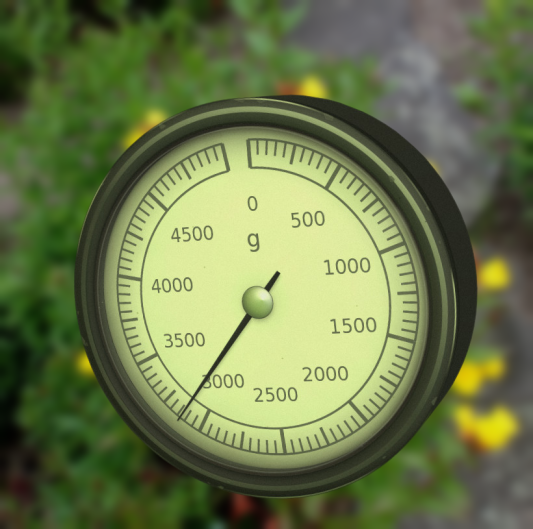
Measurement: 3125,g
